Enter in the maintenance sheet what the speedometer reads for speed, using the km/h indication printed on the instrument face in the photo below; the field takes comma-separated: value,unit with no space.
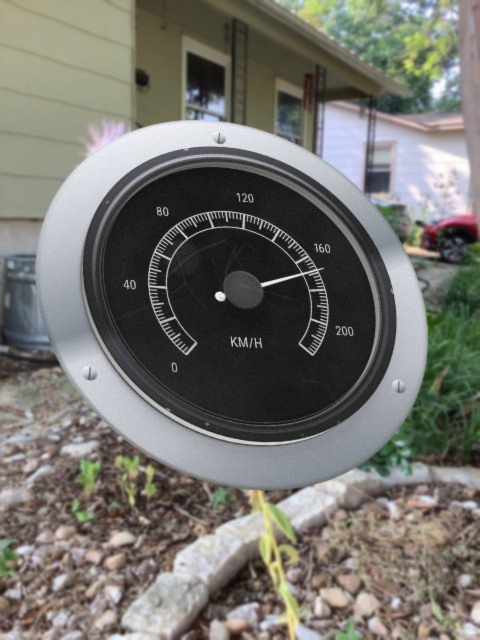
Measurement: 170,km/h
